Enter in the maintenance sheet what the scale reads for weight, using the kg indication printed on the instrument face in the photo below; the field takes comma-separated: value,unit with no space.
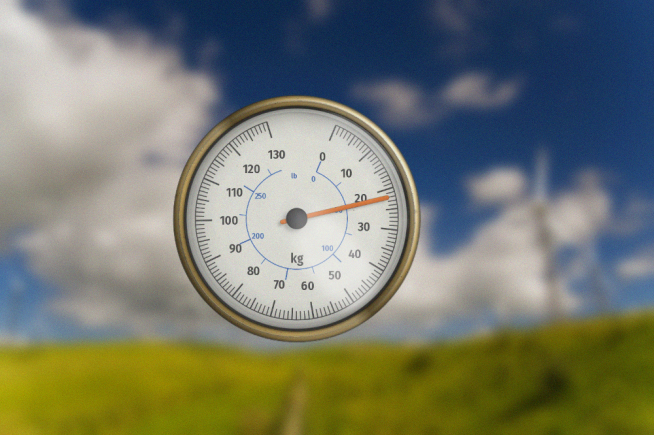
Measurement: 22,kg
